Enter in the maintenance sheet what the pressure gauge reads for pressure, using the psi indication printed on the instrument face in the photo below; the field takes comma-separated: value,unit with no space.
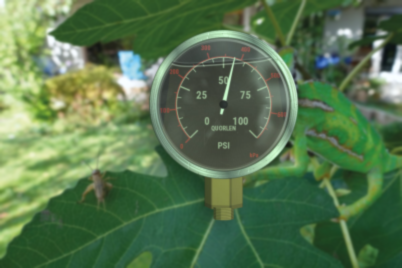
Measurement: 55,psi
